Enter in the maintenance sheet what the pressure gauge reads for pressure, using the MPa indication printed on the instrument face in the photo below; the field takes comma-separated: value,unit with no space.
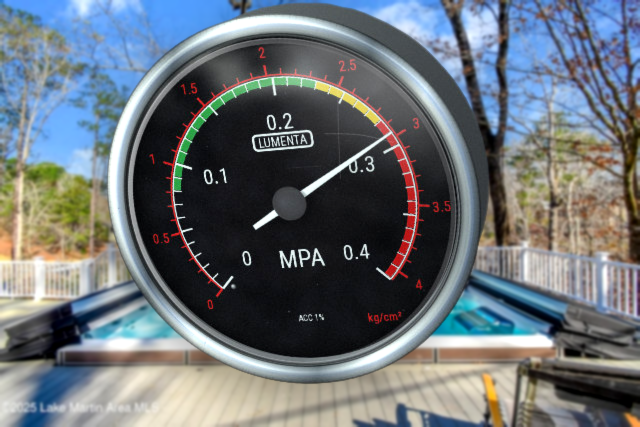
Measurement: 0.29,MPa
